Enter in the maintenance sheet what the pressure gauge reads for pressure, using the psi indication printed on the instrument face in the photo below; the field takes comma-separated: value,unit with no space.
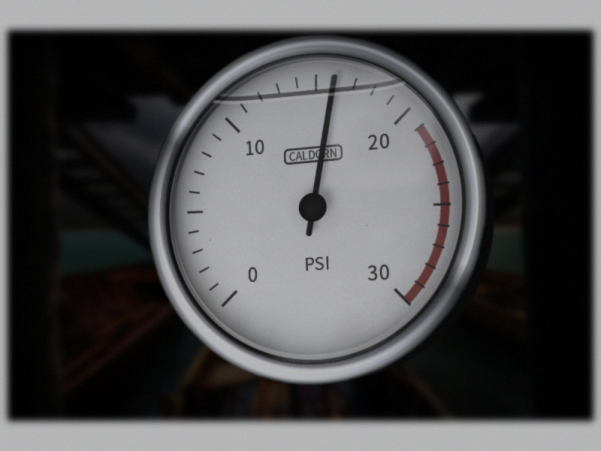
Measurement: 16,psi
